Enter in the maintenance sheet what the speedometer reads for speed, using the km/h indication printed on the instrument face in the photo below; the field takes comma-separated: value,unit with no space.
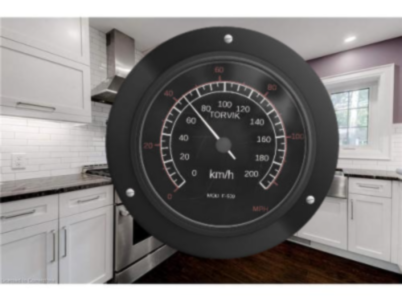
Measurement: 70,km/h
